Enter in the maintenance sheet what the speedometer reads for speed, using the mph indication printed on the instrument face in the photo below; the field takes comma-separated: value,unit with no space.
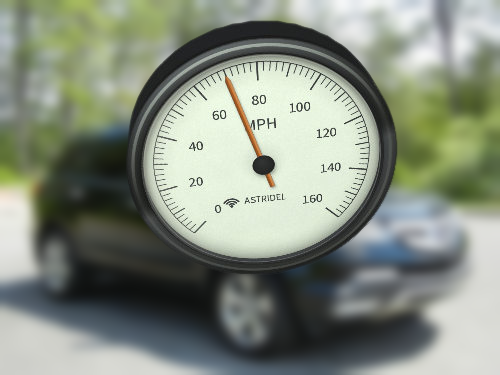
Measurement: 70,mph
